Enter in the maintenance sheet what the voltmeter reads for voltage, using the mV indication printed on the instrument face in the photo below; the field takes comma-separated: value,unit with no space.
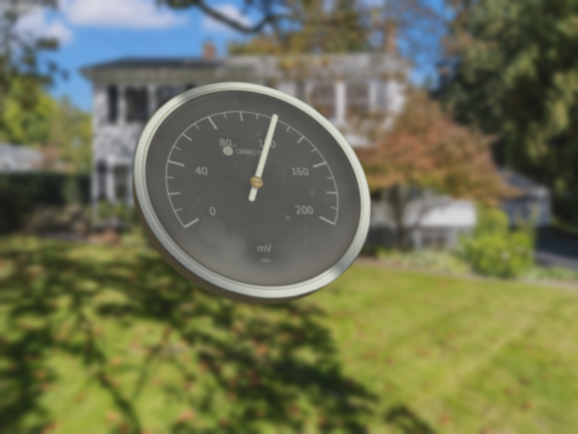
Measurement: 120,mV
